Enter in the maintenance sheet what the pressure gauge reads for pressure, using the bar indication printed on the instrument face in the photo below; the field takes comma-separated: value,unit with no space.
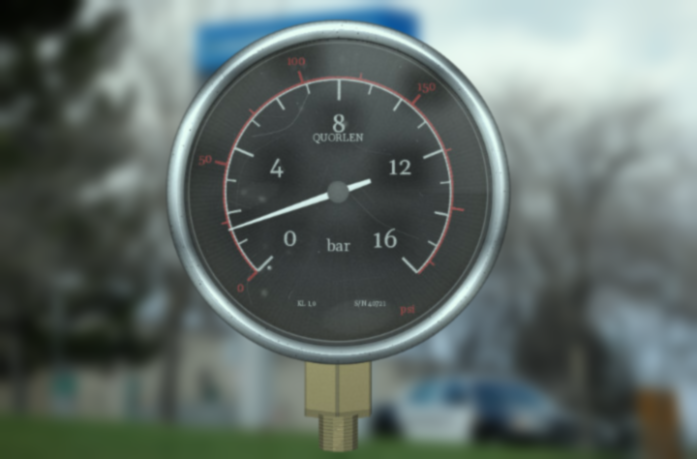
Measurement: 1.5,bar
